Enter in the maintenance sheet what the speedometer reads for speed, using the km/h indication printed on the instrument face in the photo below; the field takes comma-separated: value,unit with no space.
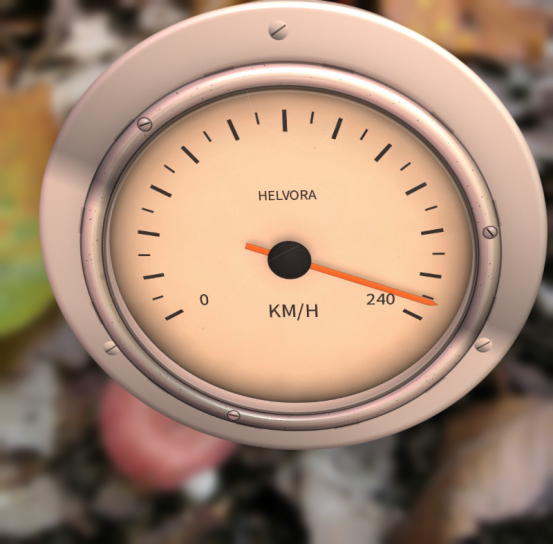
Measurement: 230,km/h
